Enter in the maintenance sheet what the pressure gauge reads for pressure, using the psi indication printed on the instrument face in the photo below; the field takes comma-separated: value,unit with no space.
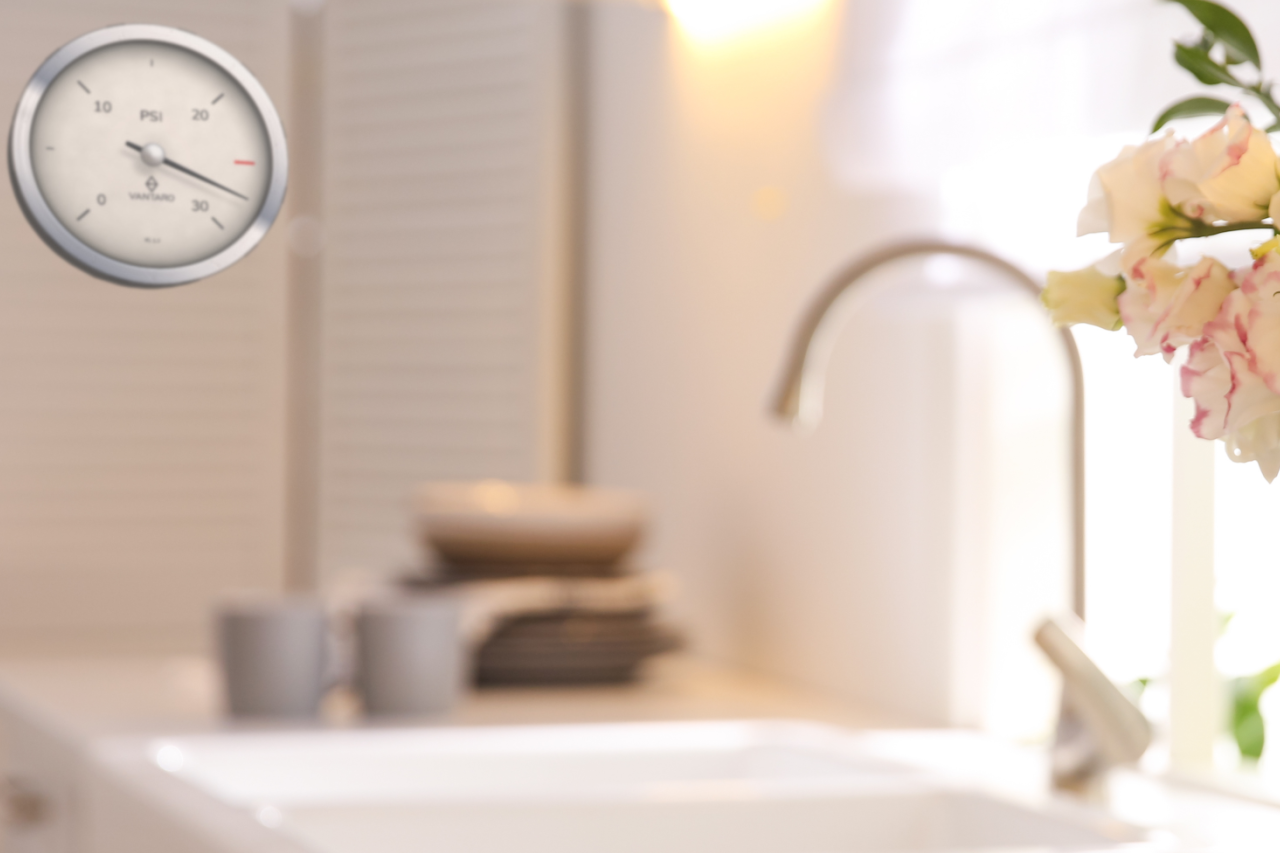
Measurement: 27.5,psi
